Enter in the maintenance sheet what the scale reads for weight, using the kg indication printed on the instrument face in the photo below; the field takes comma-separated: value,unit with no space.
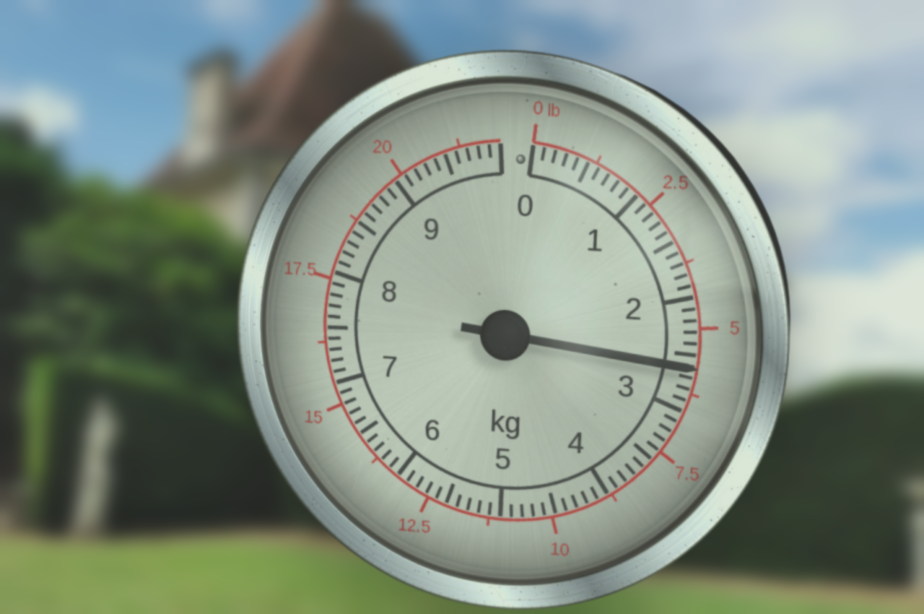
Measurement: 2.6,kg
